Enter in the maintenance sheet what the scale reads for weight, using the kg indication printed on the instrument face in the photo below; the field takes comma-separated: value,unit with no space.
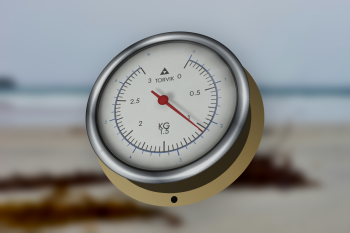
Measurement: 1.05,kg
